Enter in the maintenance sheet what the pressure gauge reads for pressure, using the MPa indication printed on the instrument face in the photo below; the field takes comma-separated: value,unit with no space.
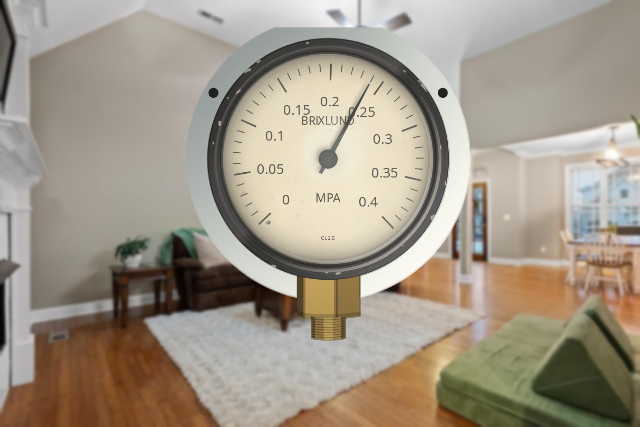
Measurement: 0.24,MPa
